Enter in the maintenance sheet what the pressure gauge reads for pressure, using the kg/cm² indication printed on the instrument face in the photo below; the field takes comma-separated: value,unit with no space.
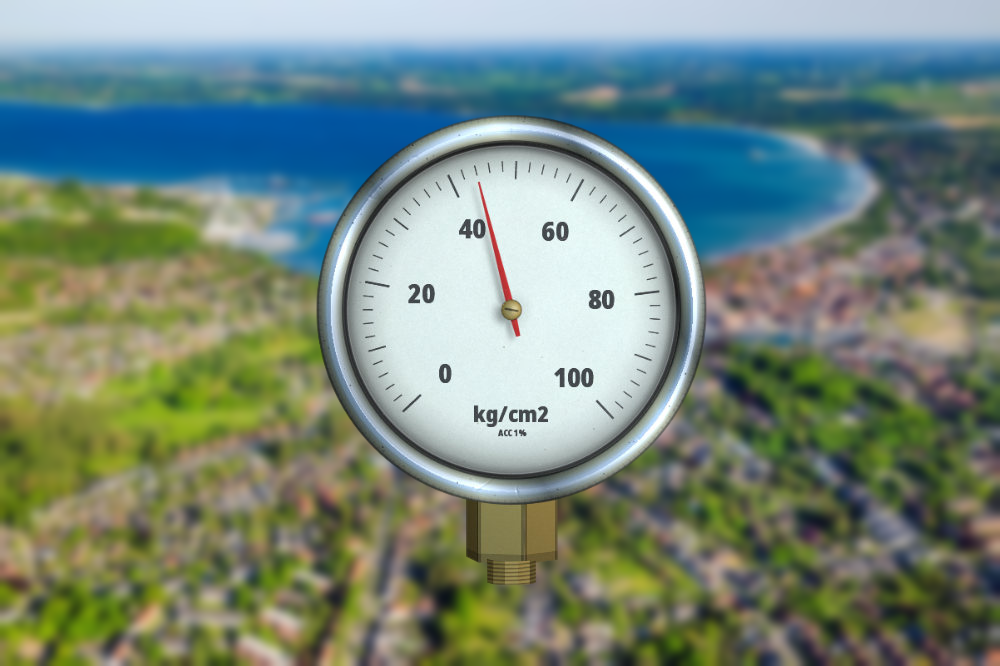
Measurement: 44,kg/cm²
